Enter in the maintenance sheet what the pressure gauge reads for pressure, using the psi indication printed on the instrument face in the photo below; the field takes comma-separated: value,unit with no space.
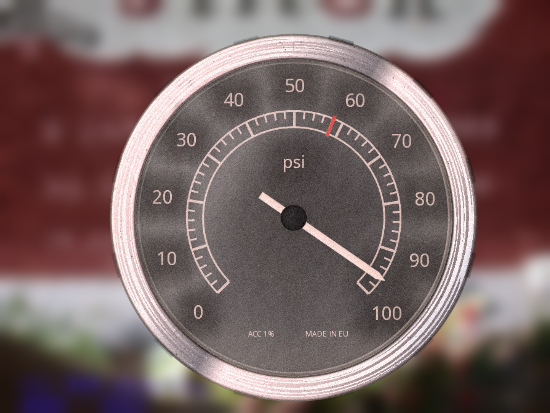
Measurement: 96,psi
